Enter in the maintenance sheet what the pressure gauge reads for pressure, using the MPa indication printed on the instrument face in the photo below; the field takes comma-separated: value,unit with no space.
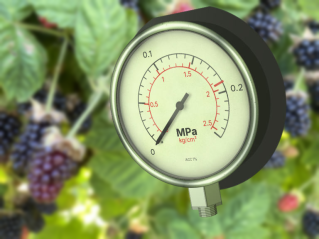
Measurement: 0,MPa
